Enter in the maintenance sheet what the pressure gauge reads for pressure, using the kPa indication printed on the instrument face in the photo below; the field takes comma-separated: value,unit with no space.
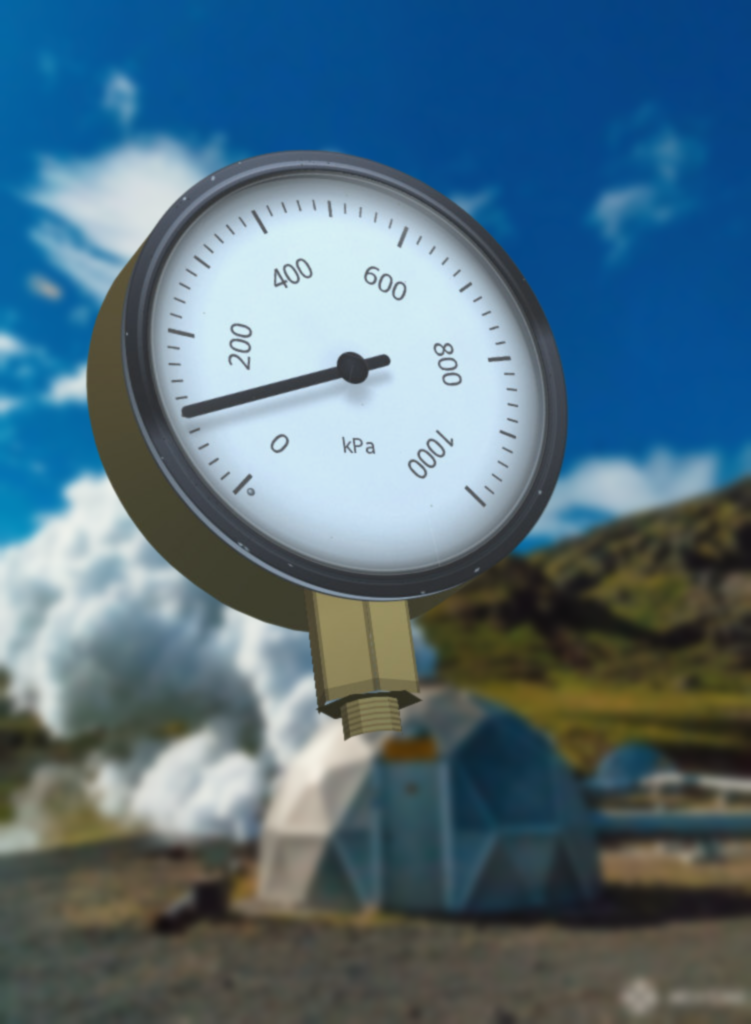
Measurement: 100,kPa
